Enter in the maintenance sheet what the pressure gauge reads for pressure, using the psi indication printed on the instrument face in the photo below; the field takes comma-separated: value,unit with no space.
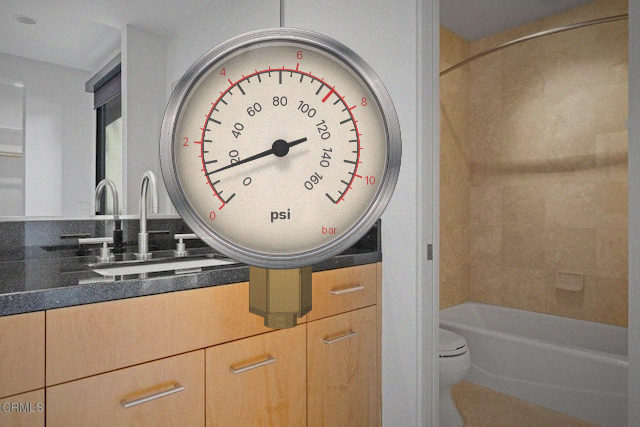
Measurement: 15,psi
